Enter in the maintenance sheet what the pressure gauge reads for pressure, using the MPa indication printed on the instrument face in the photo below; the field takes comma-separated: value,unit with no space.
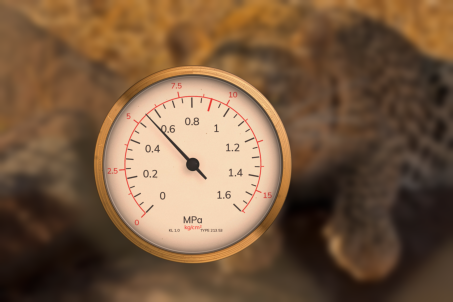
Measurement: 0.55,MPa
